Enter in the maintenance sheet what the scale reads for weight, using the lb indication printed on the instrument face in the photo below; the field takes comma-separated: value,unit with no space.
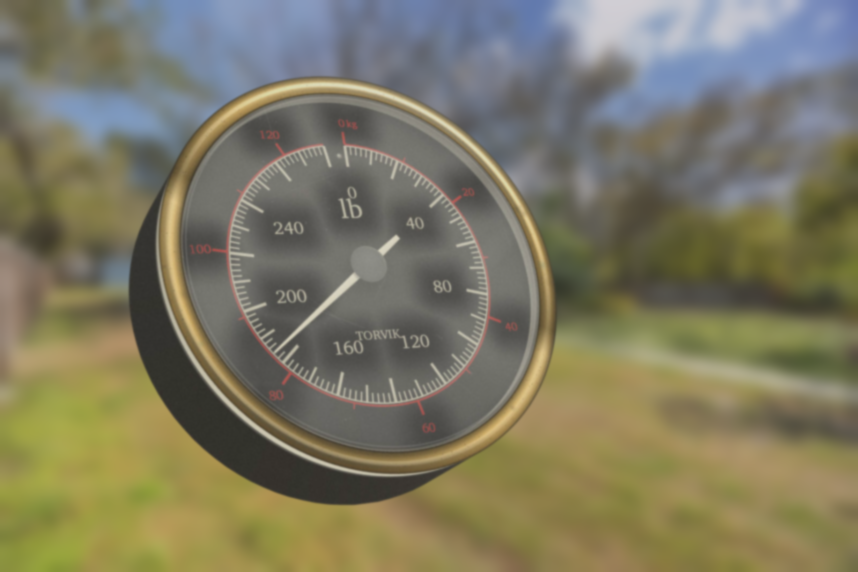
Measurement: 184,lb
